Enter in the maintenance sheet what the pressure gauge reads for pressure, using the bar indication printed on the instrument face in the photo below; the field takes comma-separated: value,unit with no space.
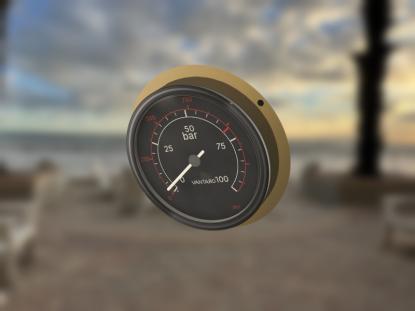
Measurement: 2.5,bar
